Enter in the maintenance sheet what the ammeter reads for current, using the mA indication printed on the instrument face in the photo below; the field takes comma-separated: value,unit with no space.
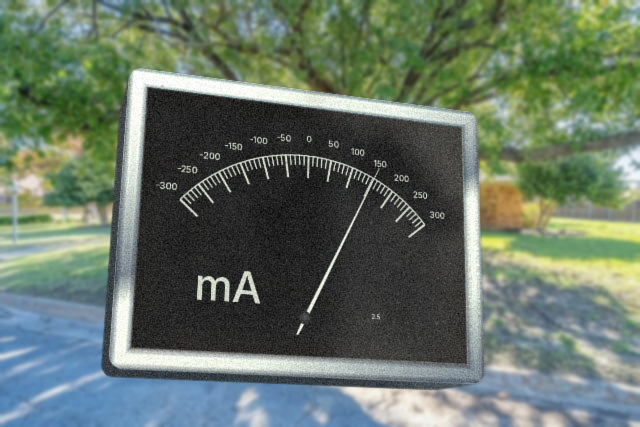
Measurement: 150,mA
